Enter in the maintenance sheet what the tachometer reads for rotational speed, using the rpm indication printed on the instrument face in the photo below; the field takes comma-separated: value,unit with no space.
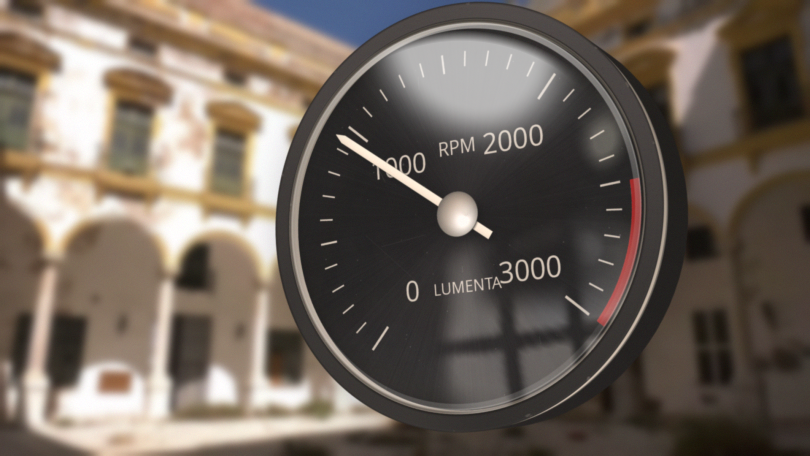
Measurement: 950,rpm
